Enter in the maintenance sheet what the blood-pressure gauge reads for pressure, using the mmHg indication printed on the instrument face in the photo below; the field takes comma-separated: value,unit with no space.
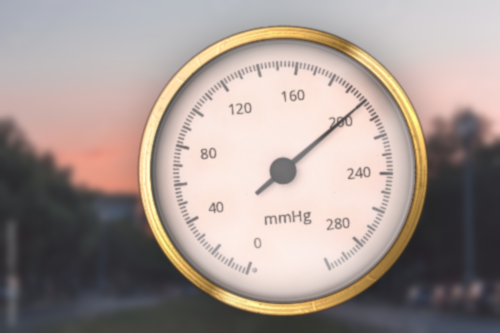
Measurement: 200,mmHg
